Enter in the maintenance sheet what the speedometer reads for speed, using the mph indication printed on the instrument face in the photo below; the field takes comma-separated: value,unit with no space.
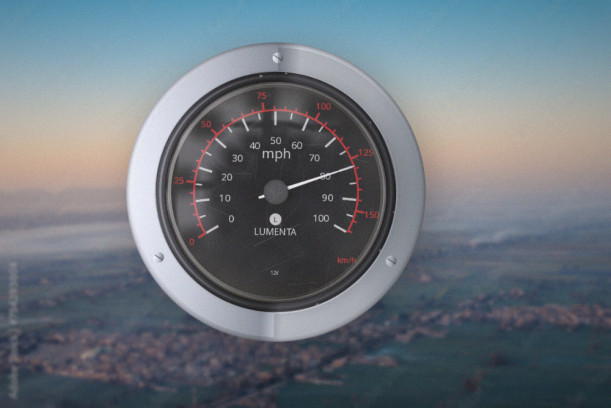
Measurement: 80,mph
